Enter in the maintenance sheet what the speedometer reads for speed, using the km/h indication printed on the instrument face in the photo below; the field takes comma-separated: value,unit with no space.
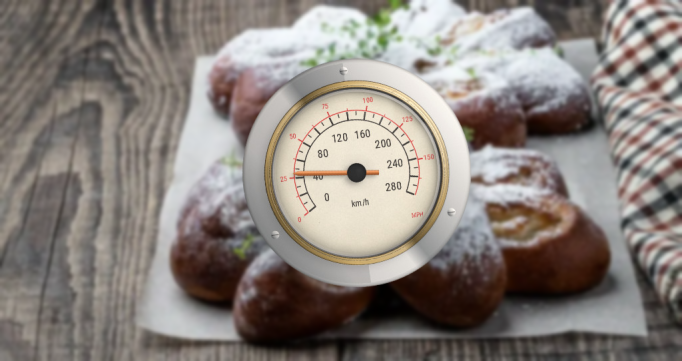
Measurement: 45,km/h
